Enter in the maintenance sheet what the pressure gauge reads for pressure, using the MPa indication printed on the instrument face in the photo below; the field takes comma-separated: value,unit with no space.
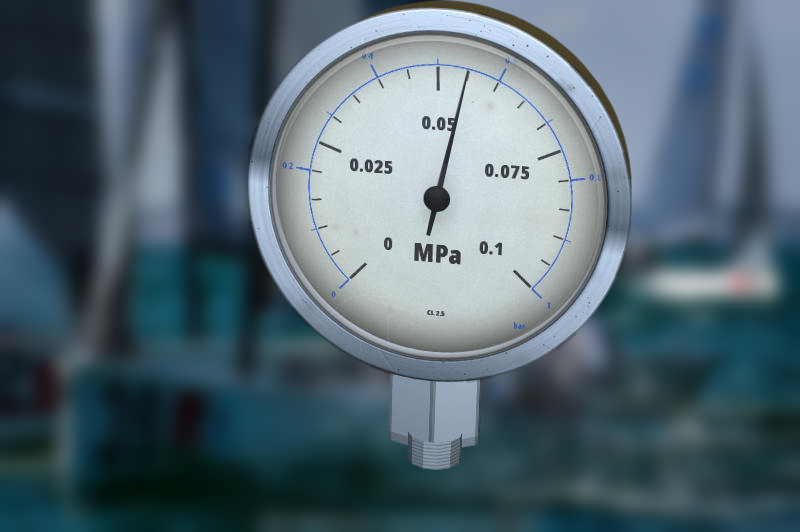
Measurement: 0.055,MPa
